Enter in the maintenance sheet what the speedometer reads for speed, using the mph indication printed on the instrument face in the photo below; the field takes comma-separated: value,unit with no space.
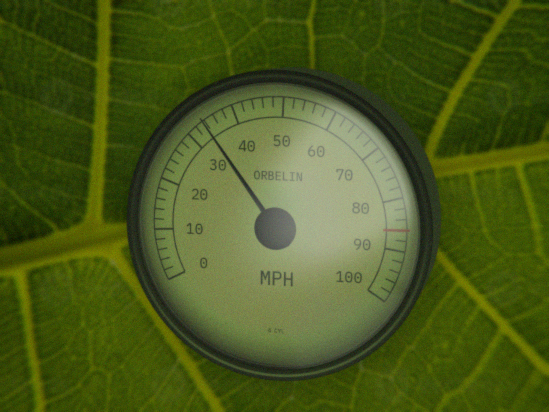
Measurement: 34,mph
